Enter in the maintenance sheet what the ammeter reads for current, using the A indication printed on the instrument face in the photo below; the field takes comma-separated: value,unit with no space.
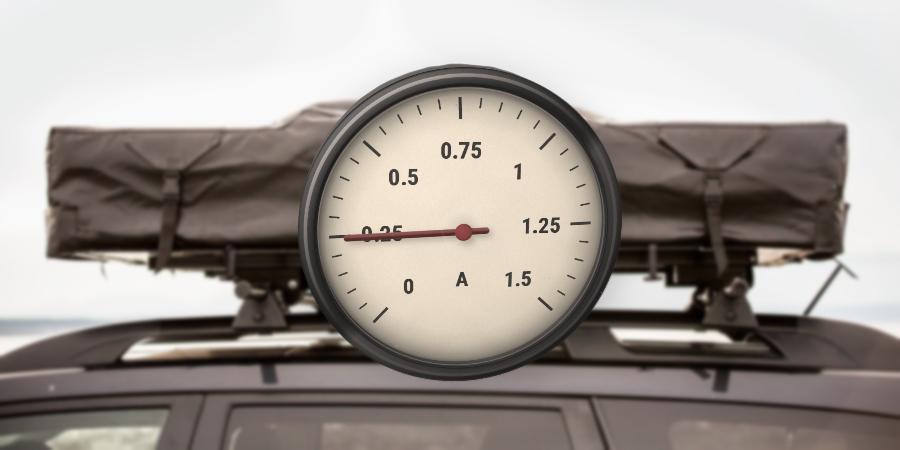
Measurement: 0.25,A
